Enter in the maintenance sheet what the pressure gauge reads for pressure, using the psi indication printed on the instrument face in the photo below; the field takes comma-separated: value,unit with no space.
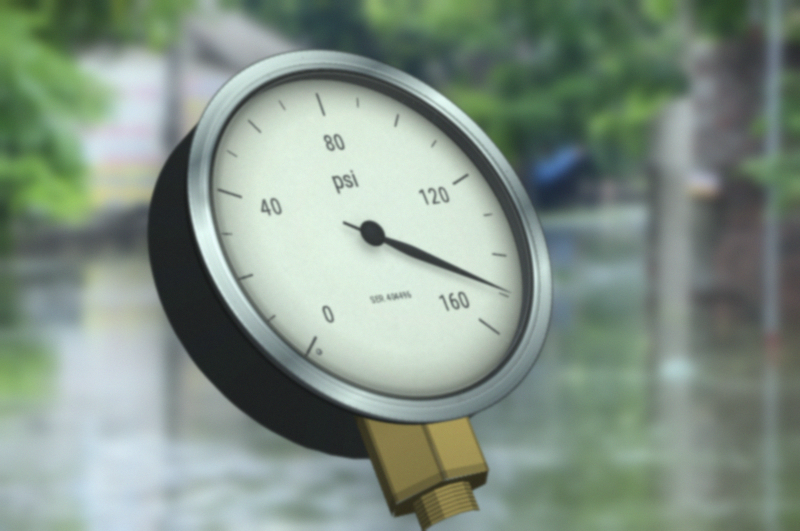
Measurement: 150,psi
